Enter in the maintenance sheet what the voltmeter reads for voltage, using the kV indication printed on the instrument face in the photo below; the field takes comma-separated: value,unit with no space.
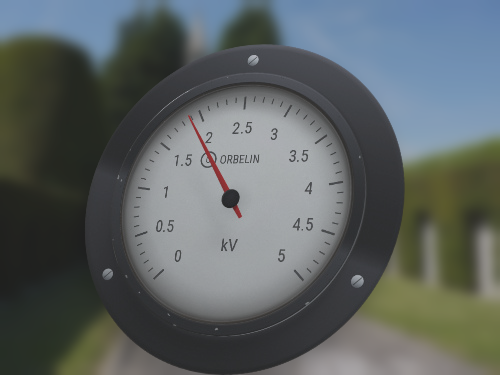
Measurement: 1.9,kV
